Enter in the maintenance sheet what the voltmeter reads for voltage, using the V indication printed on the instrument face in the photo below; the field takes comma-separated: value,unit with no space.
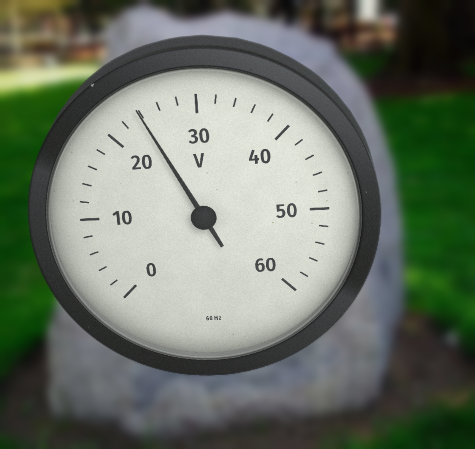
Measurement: 24,V
